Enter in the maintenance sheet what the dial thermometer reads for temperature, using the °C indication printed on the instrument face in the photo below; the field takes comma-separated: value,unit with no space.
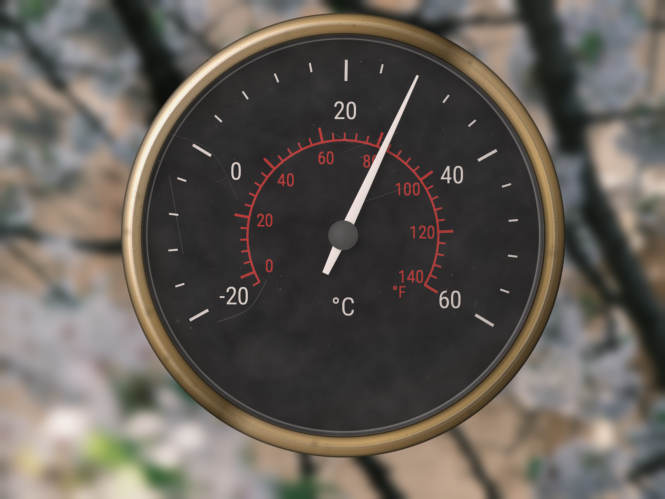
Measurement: 28,°C
